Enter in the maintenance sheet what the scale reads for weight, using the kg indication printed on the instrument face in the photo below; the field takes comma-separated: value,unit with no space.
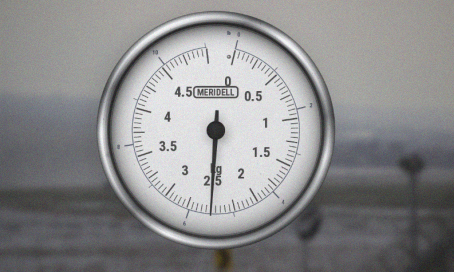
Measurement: 2.5,kg
